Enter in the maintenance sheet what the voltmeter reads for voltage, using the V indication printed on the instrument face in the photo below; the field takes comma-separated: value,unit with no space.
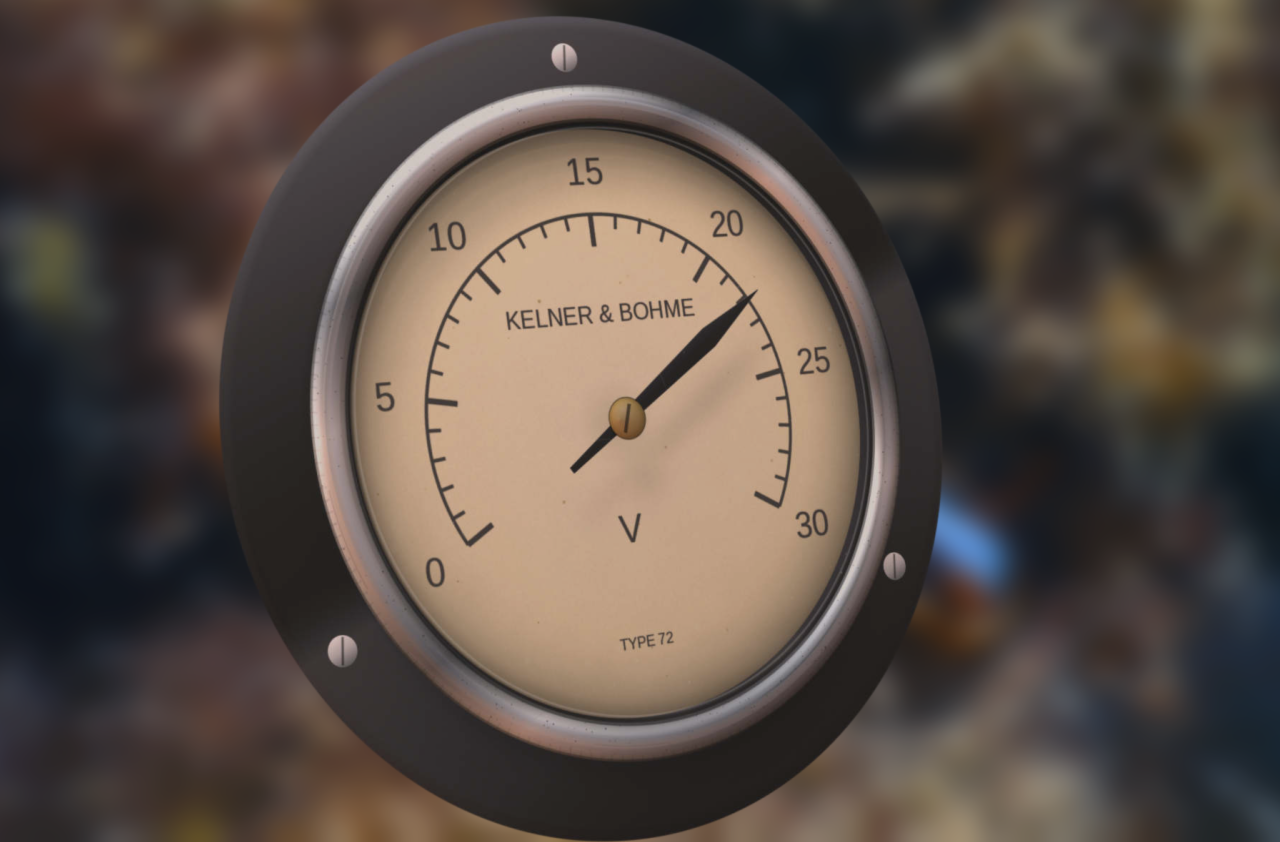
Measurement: 22,V
